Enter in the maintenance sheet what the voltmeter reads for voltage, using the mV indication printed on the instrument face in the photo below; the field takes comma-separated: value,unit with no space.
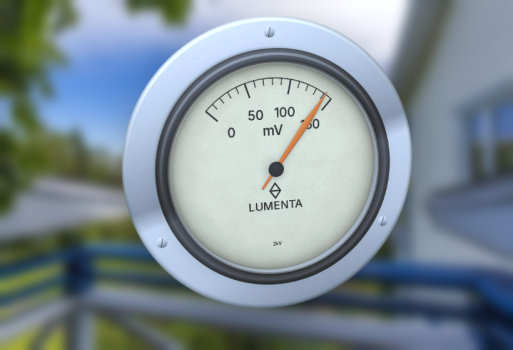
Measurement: 140,mV
